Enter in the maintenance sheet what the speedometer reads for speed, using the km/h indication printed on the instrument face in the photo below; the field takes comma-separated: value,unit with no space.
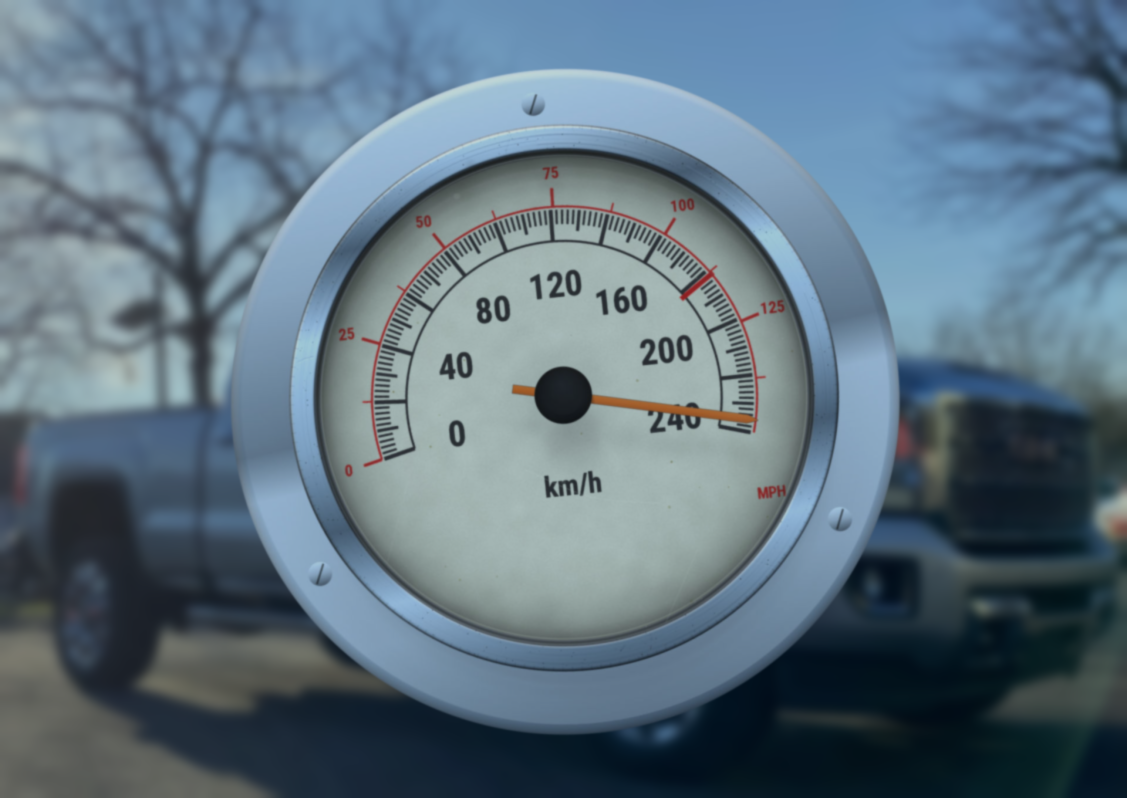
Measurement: 236,km/h
